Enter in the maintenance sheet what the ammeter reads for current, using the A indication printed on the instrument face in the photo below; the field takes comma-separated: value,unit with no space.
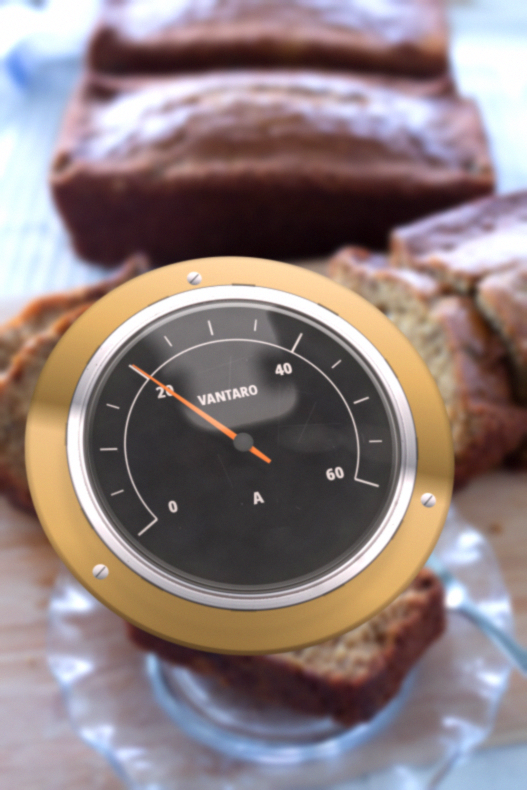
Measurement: 20,A
